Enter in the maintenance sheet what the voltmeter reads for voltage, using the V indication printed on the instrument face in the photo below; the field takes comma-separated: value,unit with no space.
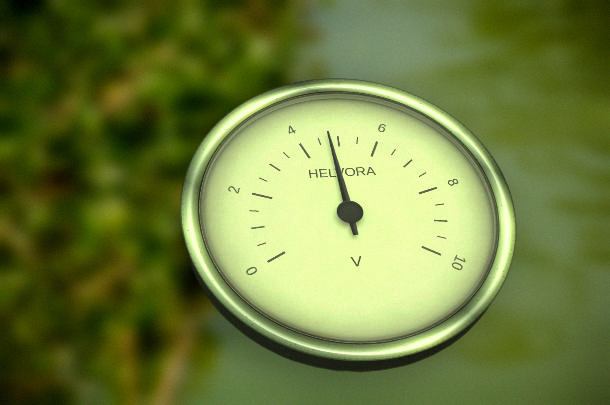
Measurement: 4.75,V
